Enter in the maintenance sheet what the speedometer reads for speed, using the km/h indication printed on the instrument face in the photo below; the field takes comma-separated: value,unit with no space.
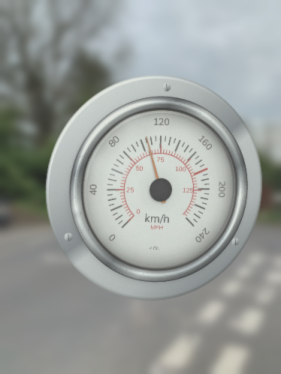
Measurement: 105,km/h
